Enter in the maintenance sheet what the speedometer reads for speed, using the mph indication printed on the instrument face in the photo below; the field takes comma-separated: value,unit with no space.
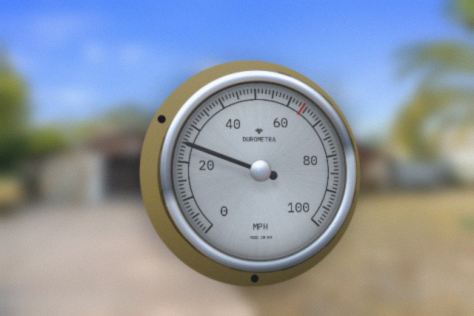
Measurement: 25,mph
